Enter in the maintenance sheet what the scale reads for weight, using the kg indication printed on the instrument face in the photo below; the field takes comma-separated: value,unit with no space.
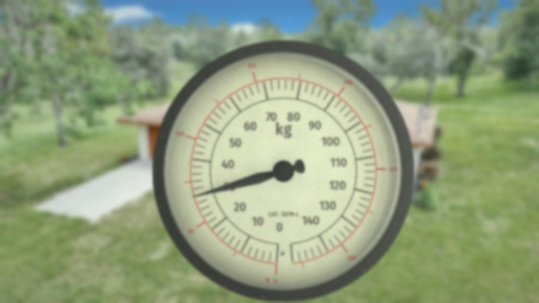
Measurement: 30,kg
